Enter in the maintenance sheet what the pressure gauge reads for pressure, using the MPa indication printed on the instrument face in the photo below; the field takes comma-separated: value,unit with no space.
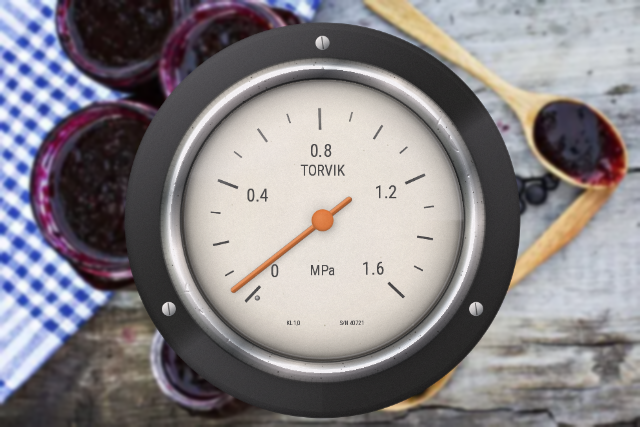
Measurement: 0.05,MPa
